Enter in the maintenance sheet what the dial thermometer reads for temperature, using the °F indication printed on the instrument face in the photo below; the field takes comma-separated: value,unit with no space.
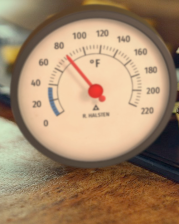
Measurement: 80,°F
